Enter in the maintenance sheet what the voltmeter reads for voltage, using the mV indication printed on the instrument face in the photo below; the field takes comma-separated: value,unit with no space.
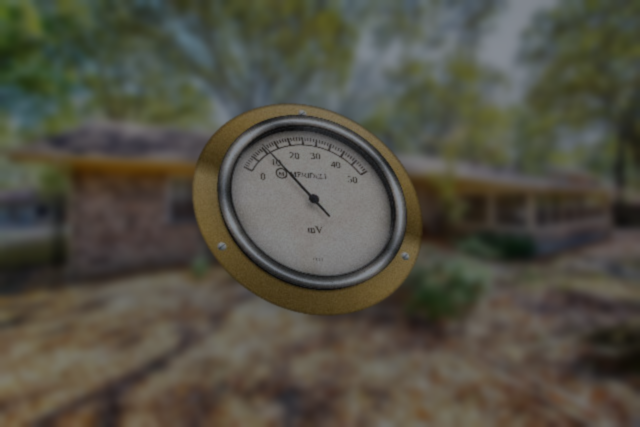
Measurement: 10,mV
